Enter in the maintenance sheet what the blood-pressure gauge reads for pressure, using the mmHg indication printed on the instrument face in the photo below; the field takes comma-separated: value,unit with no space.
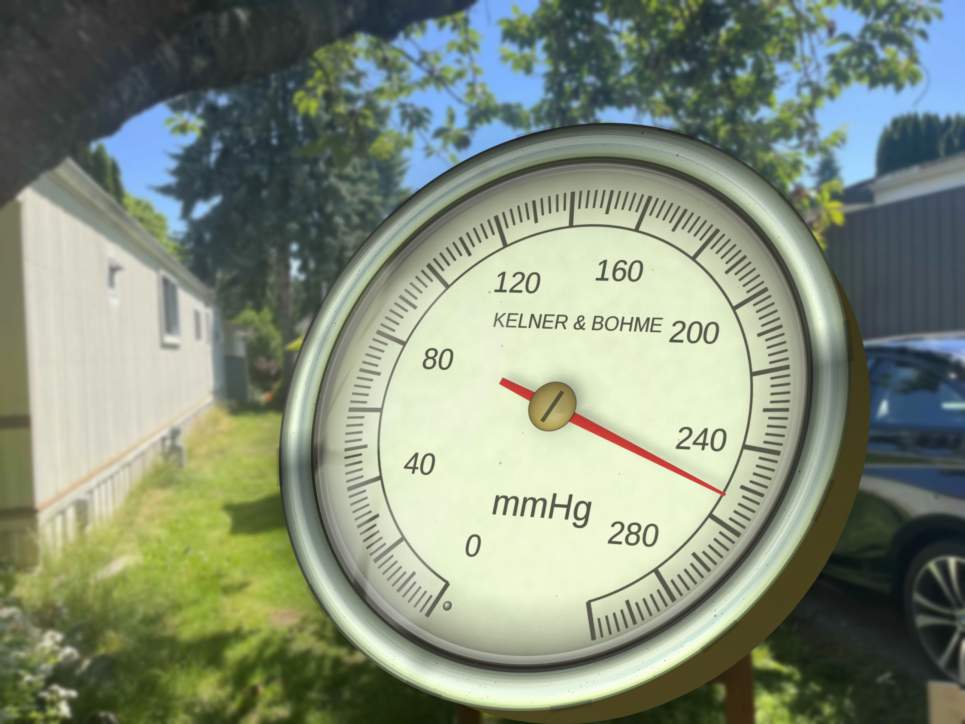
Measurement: 254,mmHg
